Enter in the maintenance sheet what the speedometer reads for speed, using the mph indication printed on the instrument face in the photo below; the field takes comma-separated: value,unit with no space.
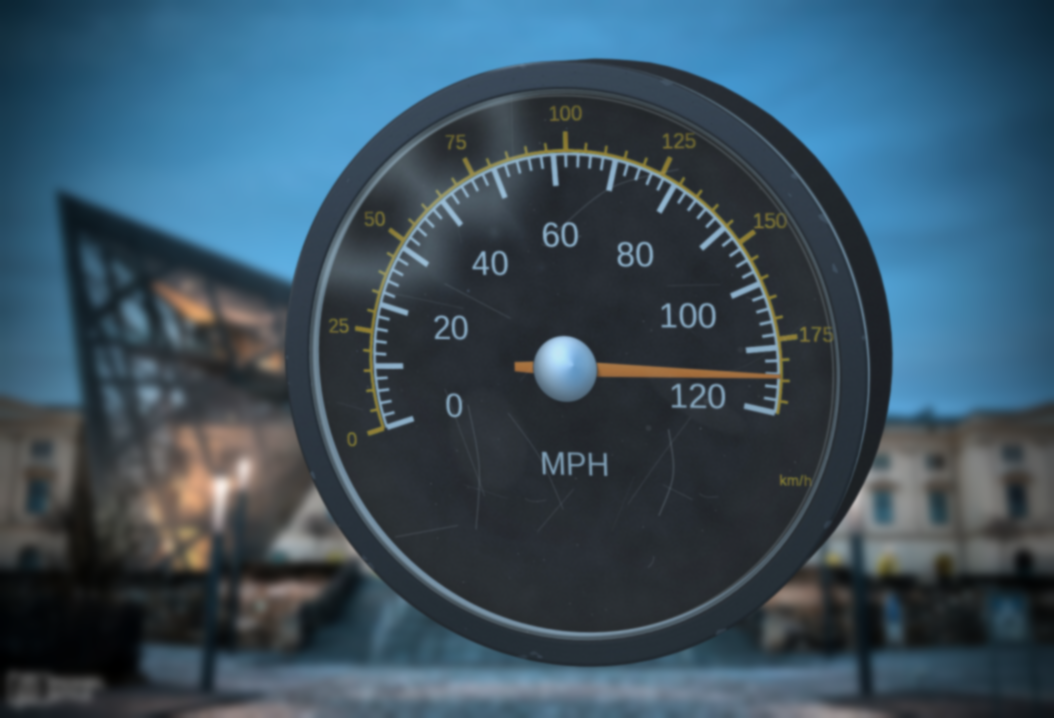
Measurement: 114,mph
